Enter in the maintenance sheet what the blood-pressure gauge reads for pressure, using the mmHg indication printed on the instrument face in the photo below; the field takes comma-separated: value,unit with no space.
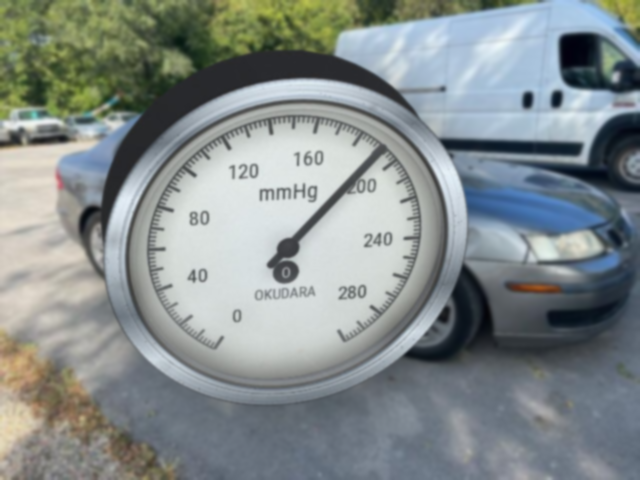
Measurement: 190,mmHg
